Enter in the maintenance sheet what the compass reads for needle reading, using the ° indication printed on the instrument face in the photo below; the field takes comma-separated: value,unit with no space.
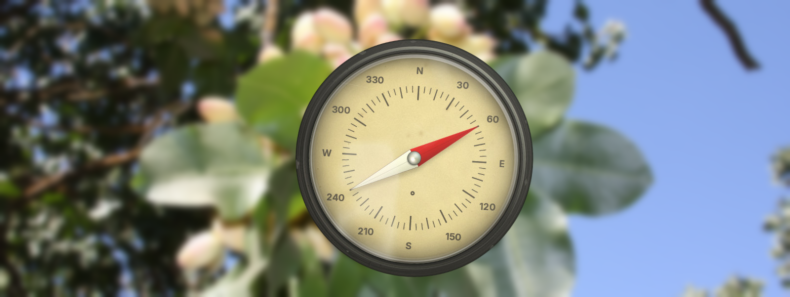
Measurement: 60,°
